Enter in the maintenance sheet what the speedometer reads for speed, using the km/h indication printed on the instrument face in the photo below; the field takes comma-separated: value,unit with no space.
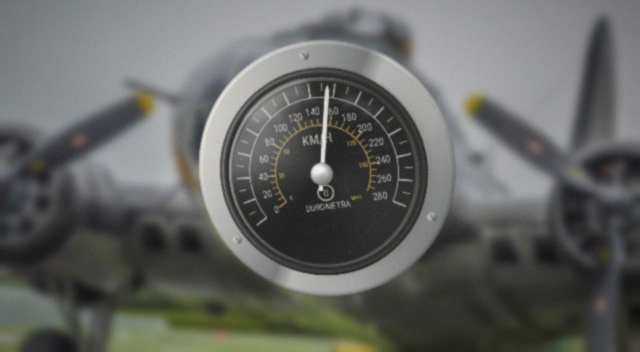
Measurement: 155,km/h
